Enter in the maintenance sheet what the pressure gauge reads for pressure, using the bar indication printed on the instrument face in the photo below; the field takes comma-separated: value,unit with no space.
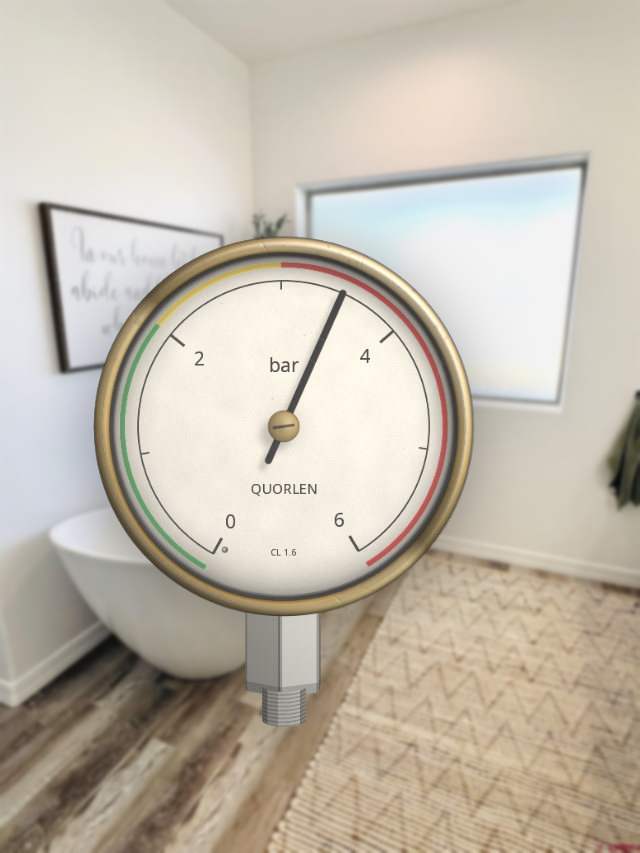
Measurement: 3.5,bar
